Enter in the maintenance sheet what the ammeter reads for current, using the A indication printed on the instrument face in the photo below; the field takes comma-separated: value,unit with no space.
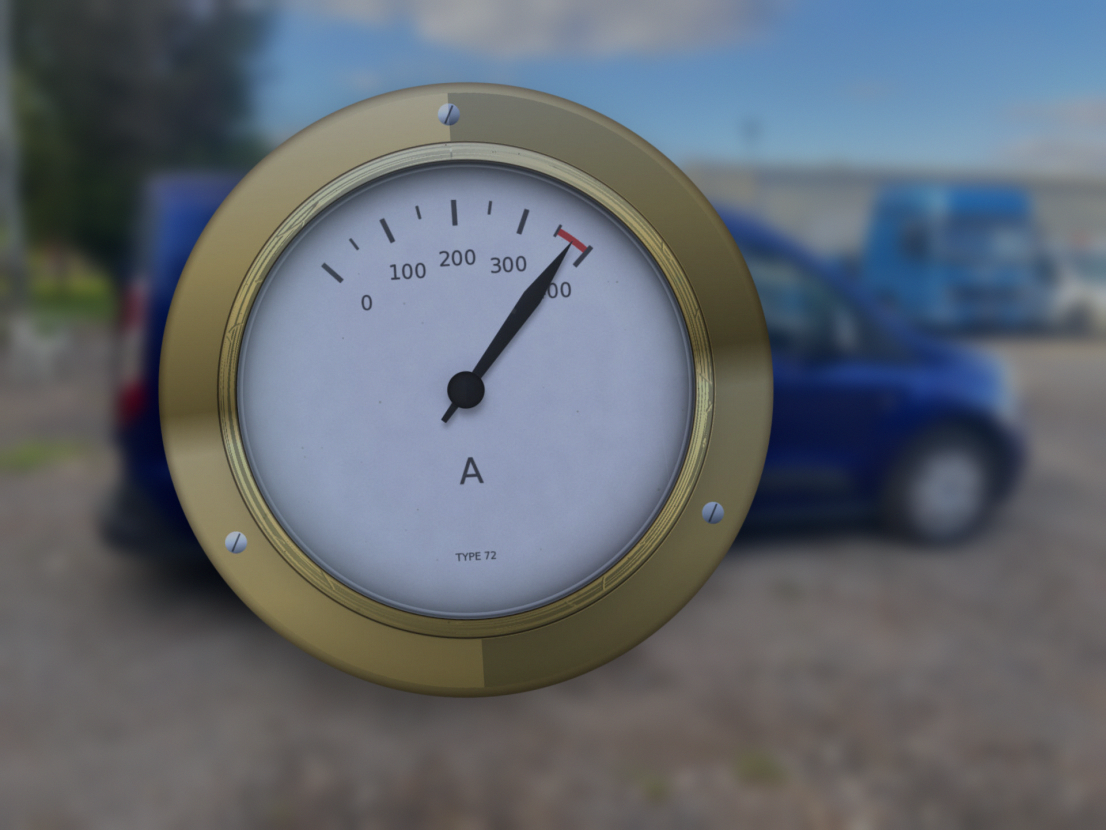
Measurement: 375,A
